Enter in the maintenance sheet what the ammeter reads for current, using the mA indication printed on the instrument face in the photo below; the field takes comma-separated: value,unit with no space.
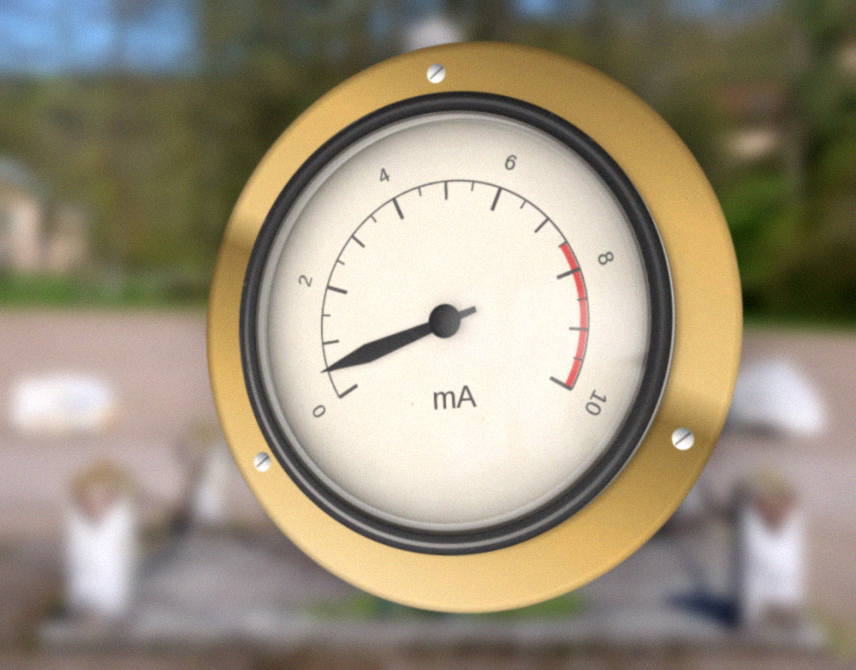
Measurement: 0.5,mA
